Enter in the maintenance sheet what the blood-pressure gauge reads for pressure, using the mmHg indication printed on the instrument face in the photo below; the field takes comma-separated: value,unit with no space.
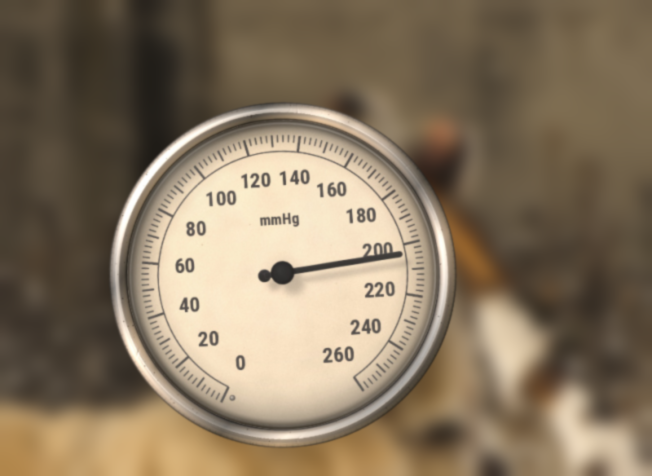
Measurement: 204,mmHg
